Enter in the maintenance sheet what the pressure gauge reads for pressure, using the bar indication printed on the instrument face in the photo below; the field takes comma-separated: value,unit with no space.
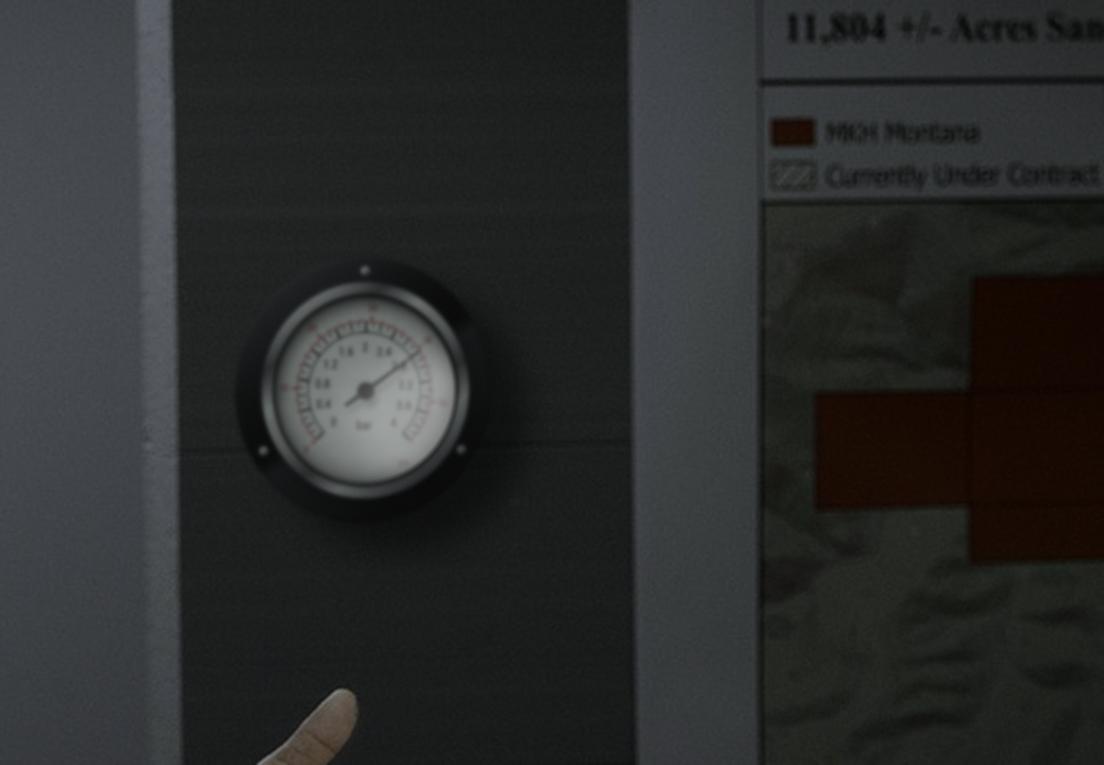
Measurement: 2.8,bar
